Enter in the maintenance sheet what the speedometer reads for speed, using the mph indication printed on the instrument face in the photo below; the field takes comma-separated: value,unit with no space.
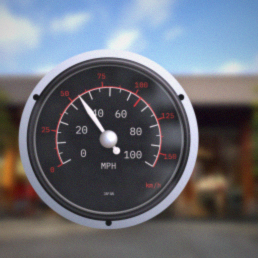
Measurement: 35,mph
